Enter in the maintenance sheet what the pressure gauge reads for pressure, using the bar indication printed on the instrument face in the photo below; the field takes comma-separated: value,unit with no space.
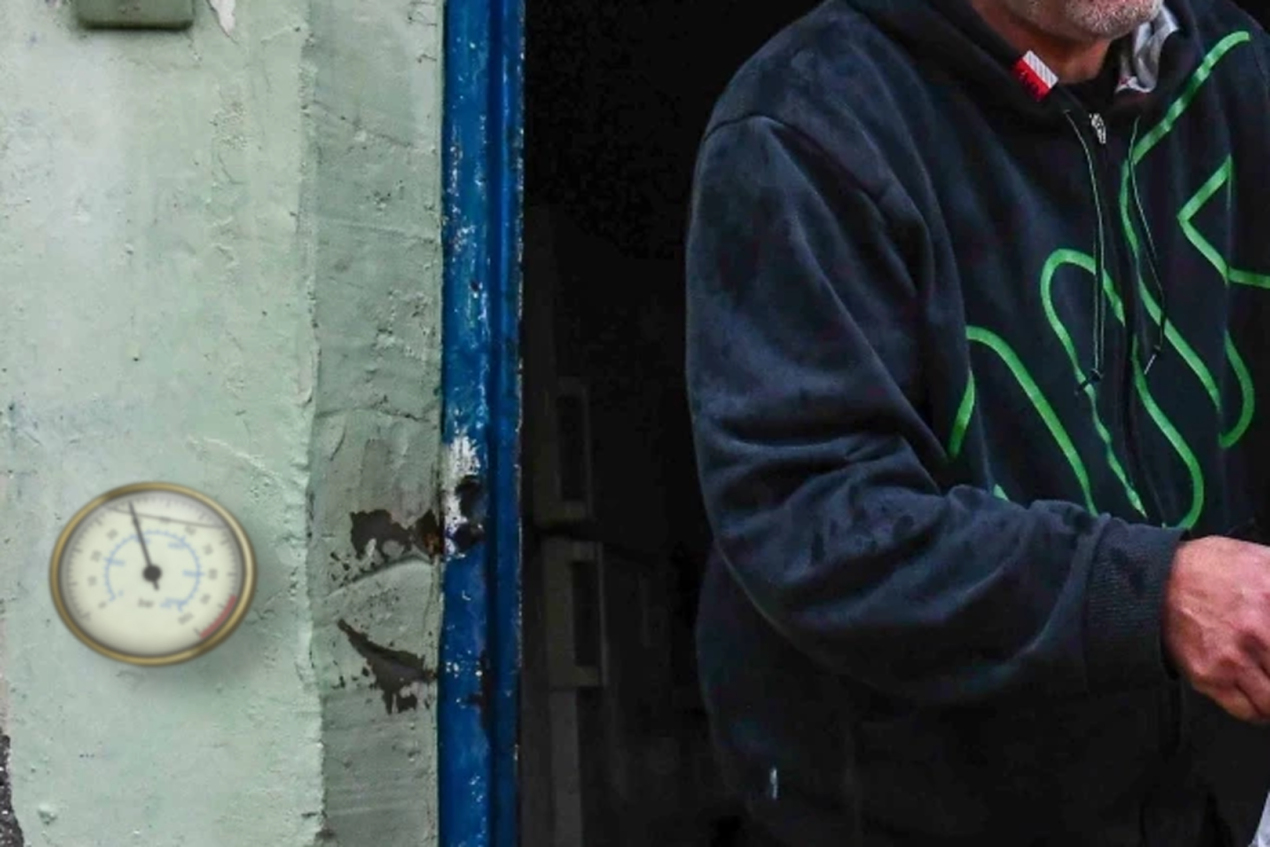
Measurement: 40,bar
